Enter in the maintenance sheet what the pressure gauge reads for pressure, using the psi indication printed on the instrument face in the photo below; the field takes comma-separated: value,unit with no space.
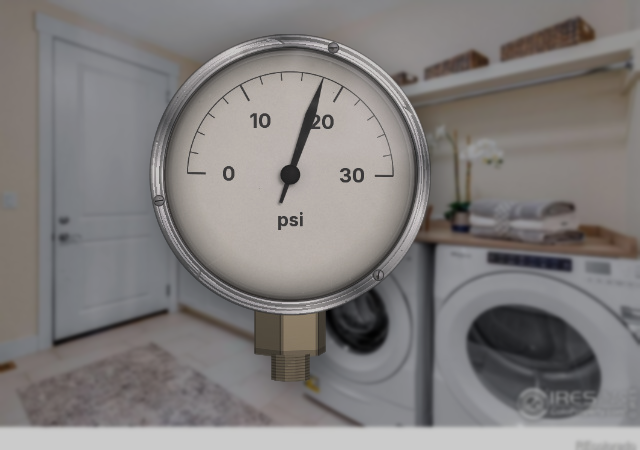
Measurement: 18,psi
